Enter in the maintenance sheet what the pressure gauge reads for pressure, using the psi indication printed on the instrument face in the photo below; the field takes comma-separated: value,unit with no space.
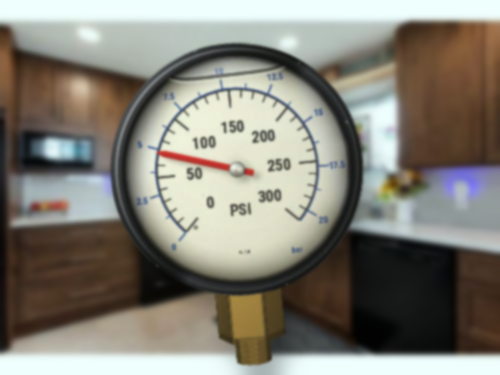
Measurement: 70,psi
